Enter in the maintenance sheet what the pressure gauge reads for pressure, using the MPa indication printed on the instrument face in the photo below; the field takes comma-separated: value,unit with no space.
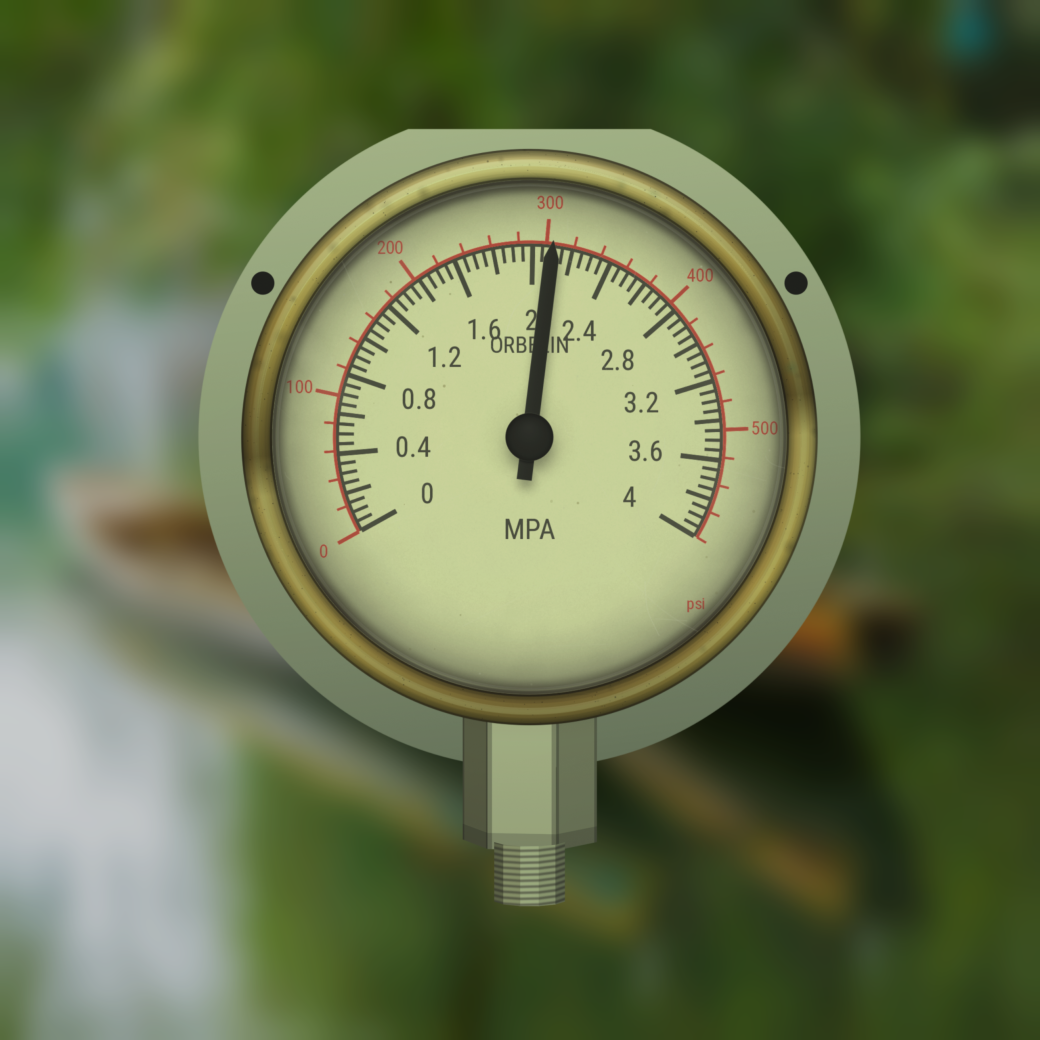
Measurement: 2.1,MPa
